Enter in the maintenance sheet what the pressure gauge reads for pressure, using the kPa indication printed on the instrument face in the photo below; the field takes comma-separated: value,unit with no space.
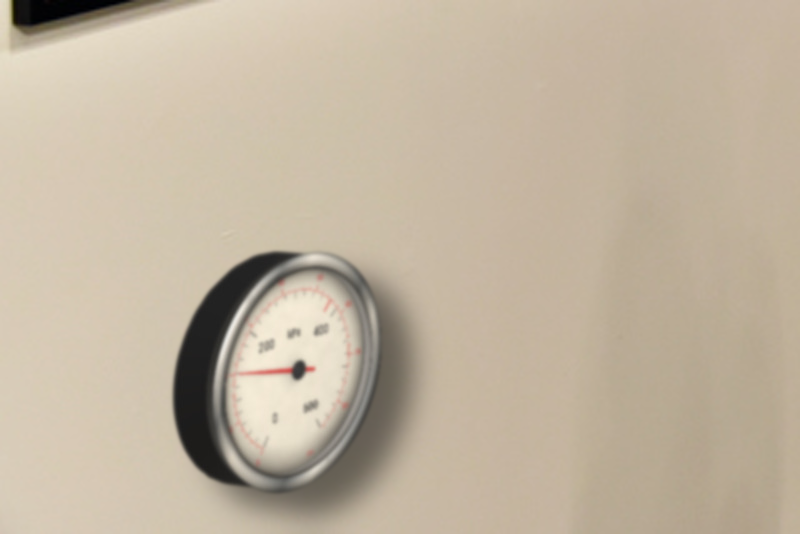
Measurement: 140,kPa
